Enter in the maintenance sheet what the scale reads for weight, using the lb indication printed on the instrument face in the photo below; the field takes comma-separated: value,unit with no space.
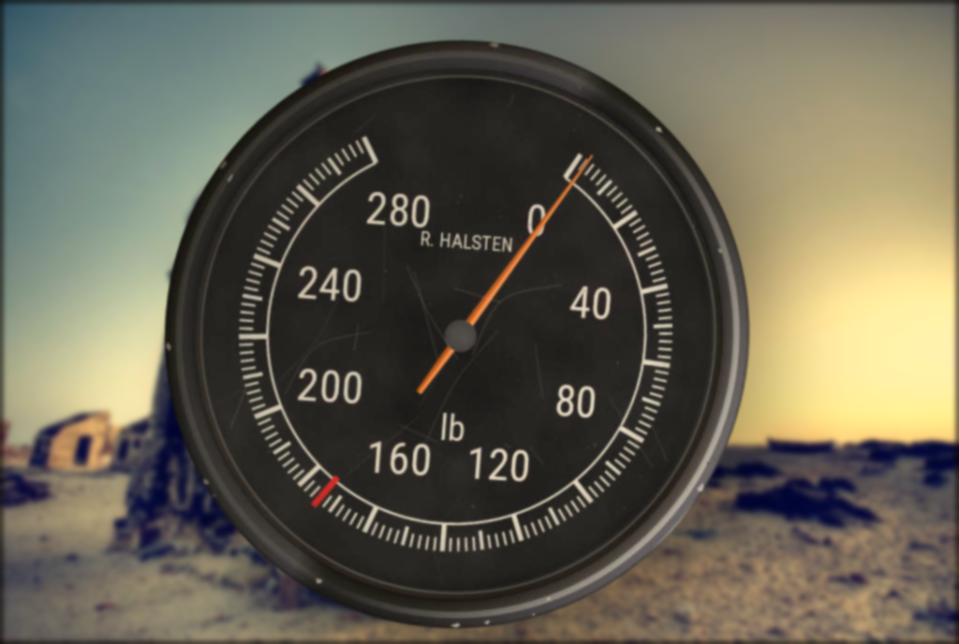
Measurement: 2,lb
